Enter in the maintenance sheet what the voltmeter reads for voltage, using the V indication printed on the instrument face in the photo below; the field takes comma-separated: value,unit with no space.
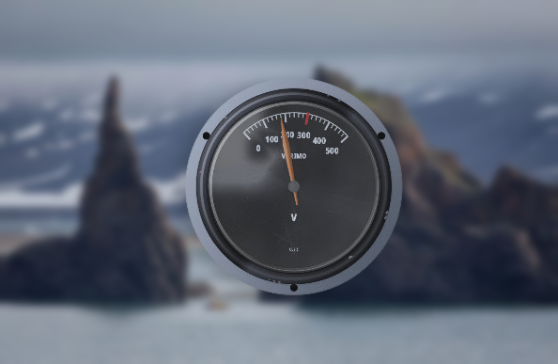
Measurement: 180,V
